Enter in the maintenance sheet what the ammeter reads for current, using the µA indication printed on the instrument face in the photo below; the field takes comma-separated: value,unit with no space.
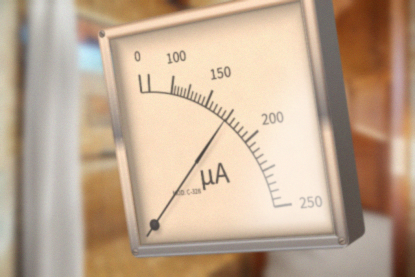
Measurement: 175,µA
